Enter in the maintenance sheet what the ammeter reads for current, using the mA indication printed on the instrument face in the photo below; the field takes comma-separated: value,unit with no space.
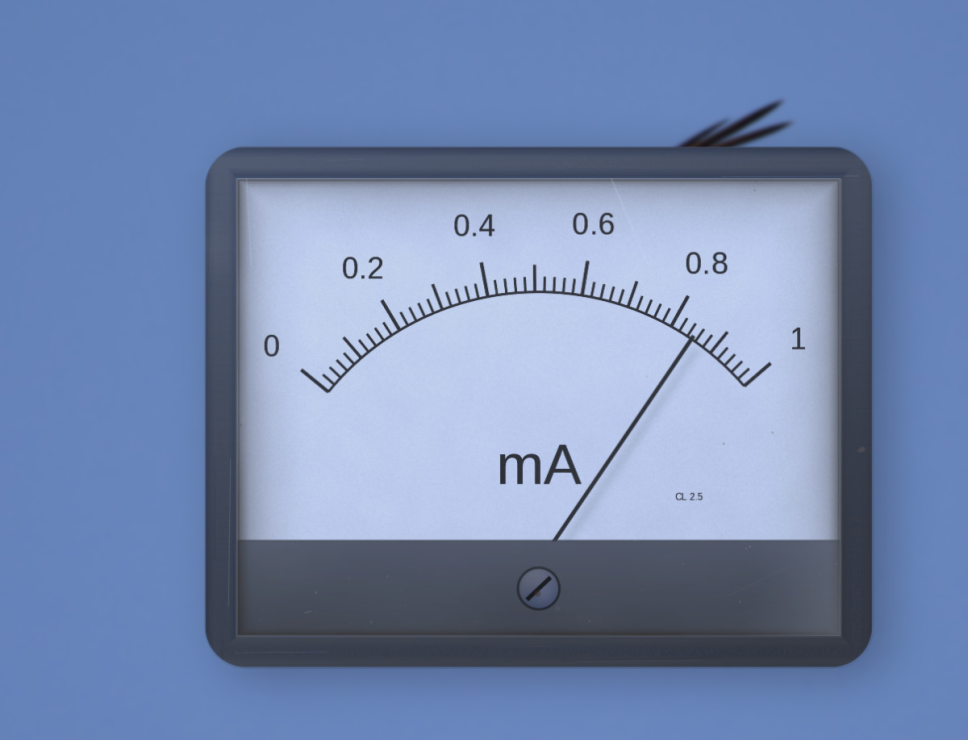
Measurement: 0.85,mA
